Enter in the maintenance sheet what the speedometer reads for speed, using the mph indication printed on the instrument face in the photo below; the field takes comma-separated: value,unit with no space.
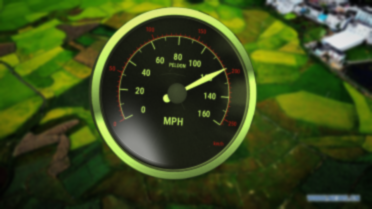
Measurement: 120,mph
